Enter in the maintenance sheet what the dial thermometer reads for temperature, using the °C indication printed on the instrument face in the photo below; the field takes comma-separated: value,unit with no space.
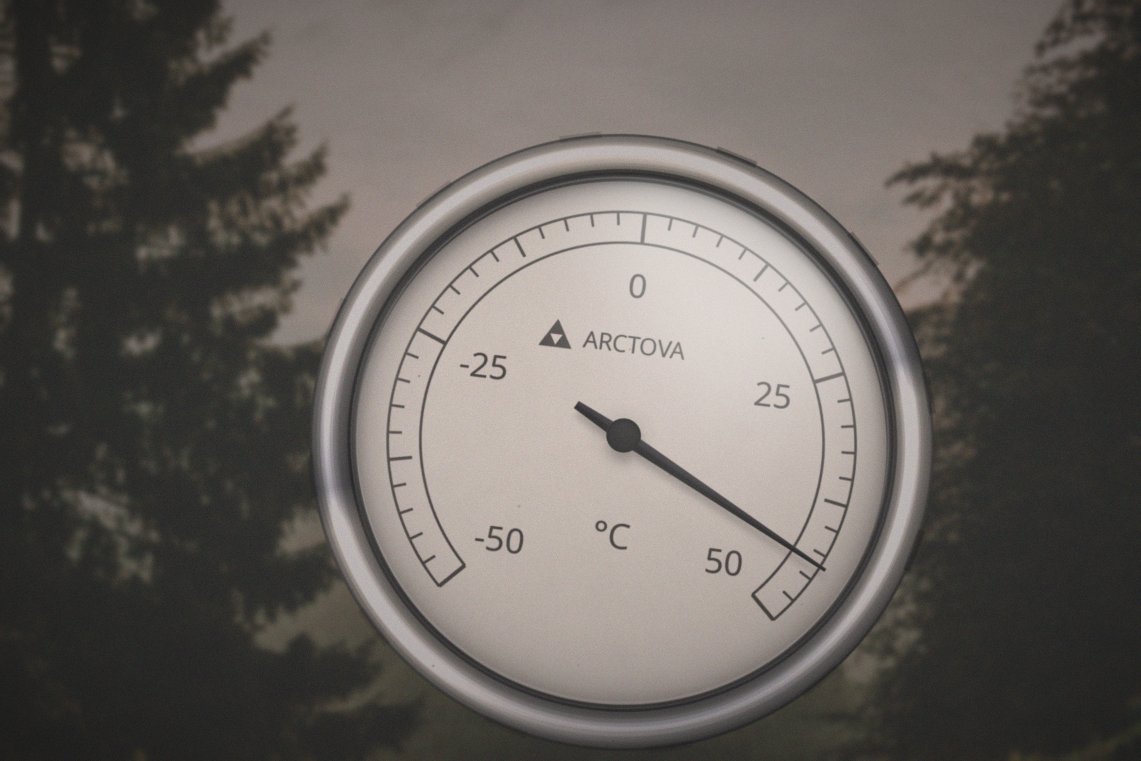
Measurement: 43.75,°C
